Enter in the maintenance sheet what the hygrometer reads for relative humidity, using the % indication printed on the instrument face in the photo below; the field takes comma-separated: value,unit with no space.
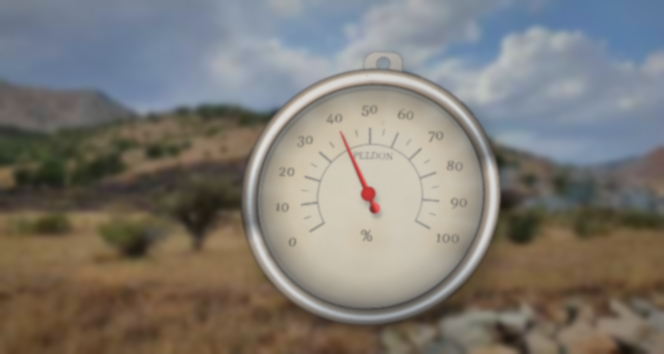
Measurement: 40,%
